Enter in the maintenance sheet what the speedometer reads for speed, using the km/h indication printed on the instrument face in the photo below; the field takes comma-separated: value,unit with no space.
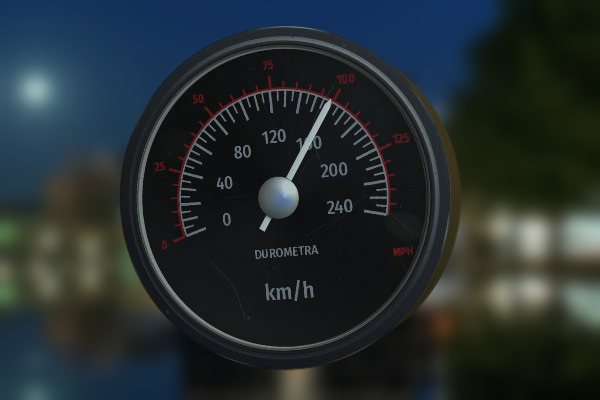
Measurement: 160,km/h
